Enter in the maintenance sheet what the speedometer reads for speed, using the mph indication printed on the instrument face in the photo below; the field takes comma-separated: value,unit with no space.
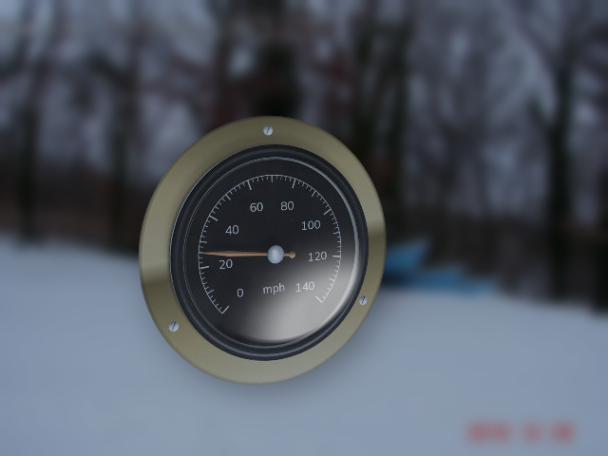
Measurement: 26,mph
